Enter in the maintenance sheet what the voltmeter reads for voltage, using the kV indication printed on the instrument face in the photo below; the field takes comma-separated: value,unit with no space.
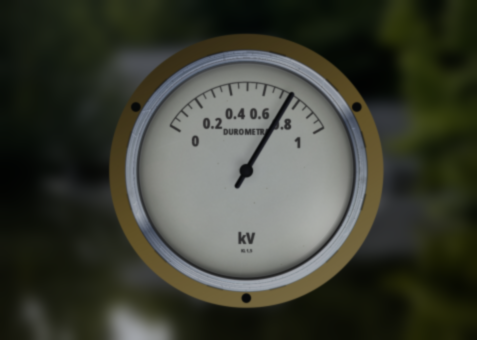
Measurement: 0.75,kV
